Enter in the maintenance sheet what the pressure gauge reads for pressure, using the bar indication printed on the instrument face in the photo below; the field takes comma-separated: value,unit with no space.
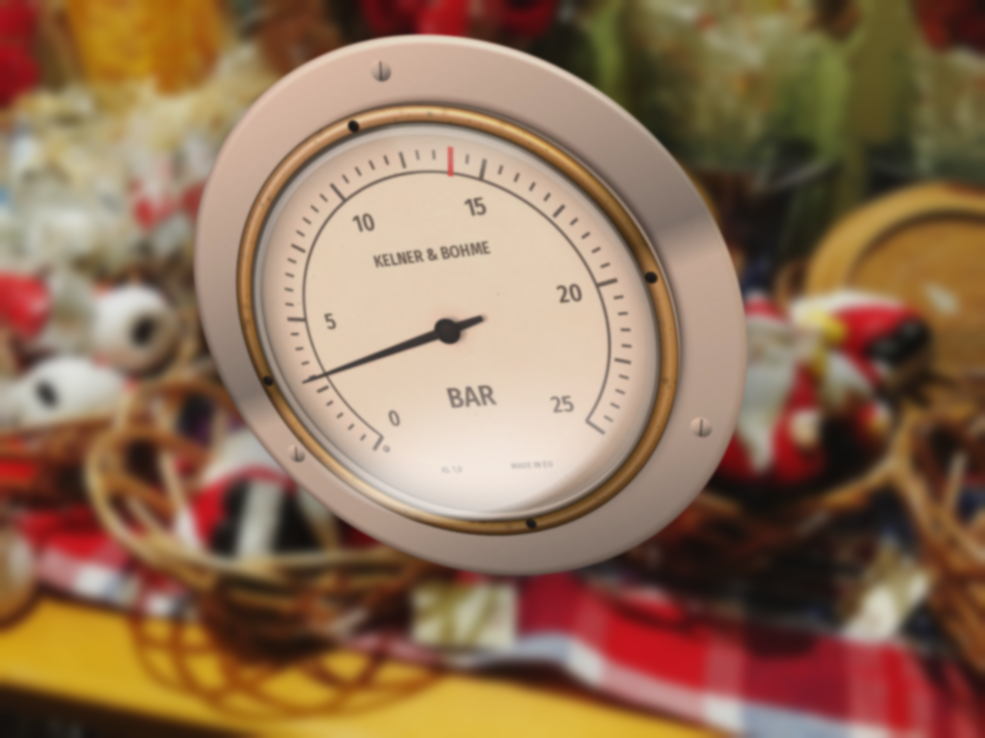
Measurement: 3,bar
